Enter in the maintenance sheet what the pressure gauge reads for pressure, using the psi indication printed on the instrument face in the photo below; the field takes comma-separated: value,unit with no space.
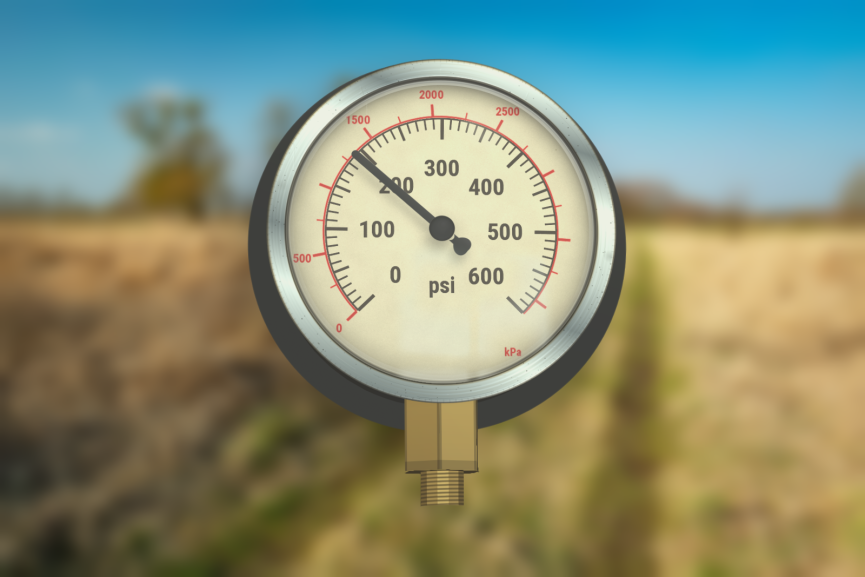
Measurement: 190,psi
